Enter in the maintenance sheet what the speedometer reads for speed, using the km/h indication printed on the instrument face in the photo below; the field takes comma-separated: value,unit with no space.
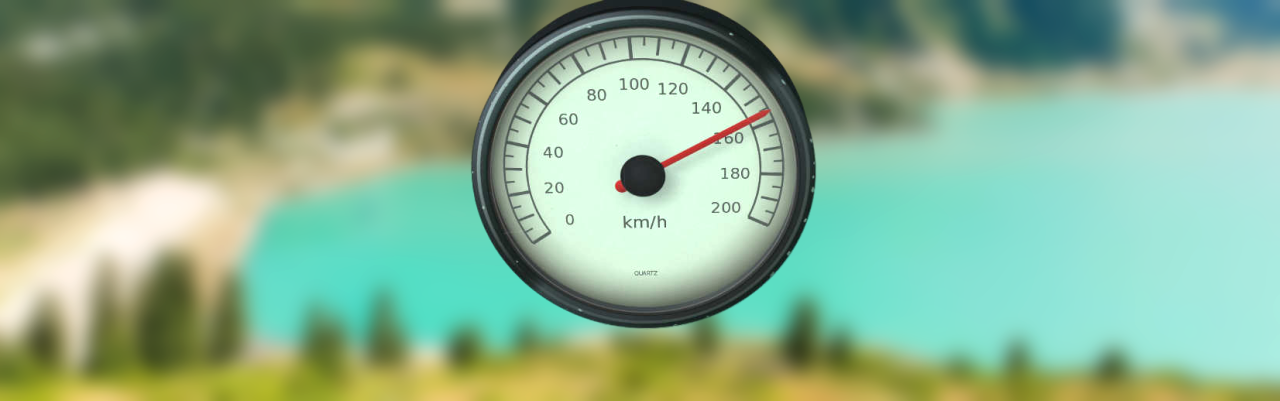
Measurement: 155,km/h
